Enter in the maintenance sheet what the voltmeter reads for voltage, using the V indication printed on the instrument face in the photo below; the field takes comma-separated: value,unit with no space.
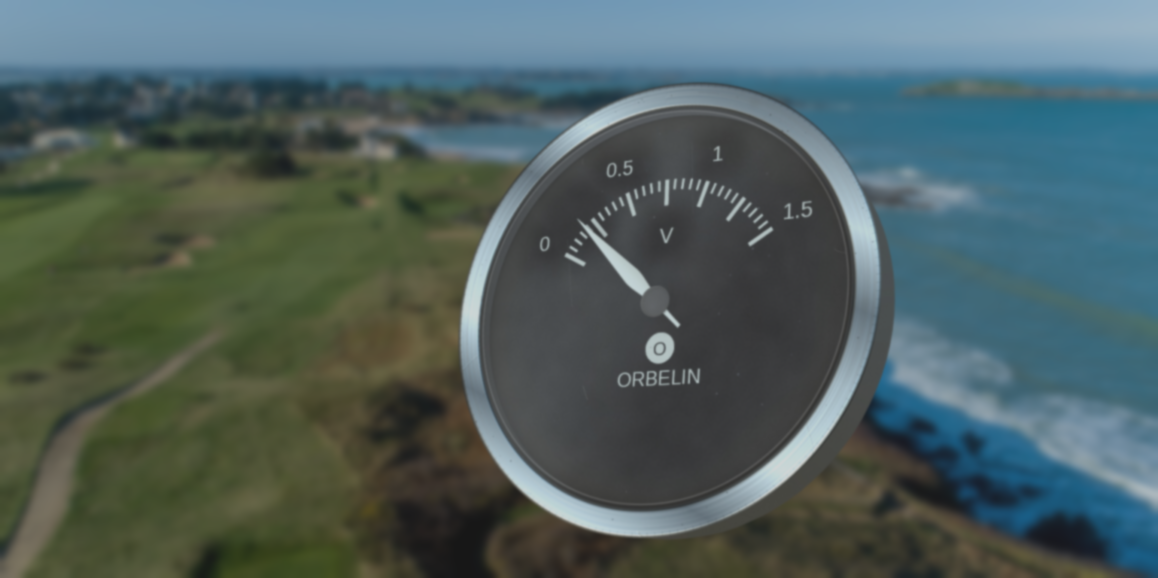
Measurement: 0.2,V
